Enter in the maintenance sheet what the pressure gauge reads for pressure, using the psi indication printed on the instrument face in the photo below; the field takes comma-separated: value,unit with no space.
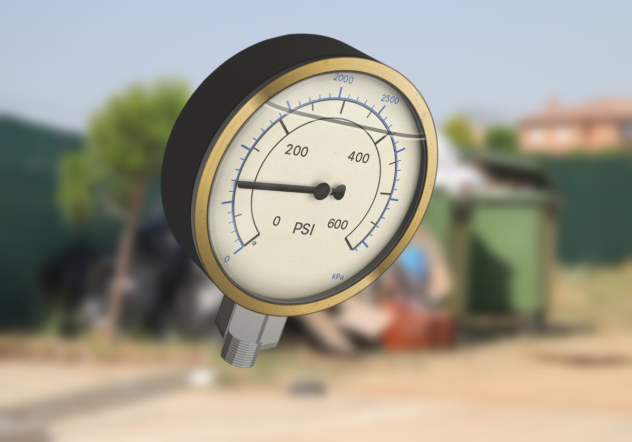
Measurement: 100,psi
